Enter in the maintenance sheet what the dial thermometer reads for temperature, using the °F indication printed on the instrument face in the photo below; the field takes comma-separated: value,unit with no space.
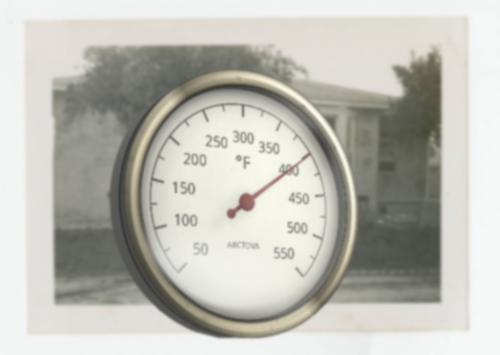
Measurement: 400,°F
